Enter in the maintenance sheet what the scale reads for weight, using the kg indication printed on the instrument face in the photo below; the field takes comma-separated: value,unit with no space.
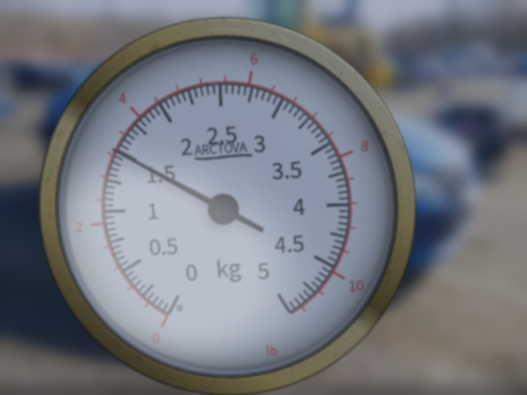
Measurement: 1.5,kg
